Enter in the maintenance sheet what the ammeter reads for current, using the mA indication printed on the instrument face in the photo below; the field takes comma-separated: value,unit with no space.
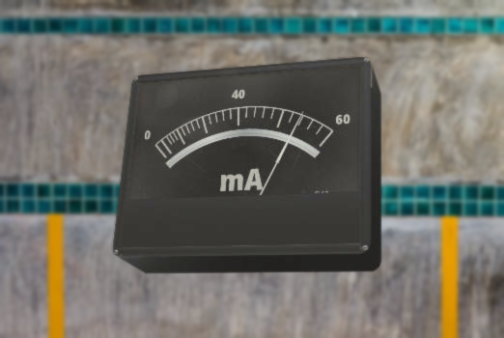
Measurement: 54,mA
